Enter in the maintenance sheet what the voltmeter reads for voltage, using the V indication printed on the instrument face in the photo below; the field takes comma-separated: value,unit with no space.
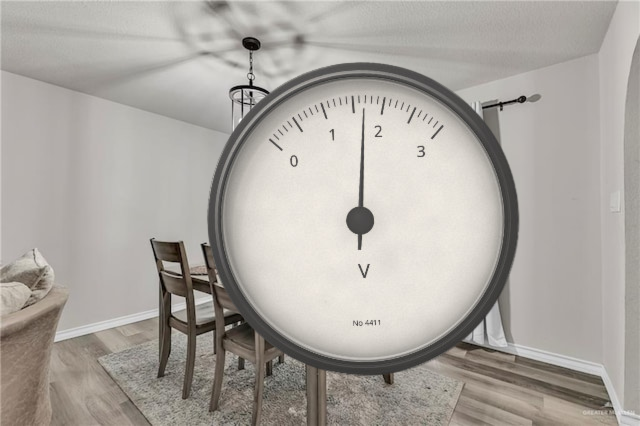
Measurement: 1.7,V
